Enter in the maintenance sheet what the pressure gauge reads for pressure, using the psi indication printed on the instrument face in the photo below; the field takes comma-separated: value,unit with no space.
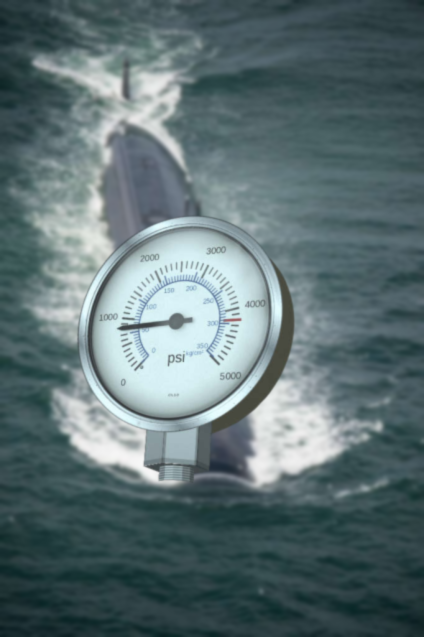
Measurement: 800,psi
